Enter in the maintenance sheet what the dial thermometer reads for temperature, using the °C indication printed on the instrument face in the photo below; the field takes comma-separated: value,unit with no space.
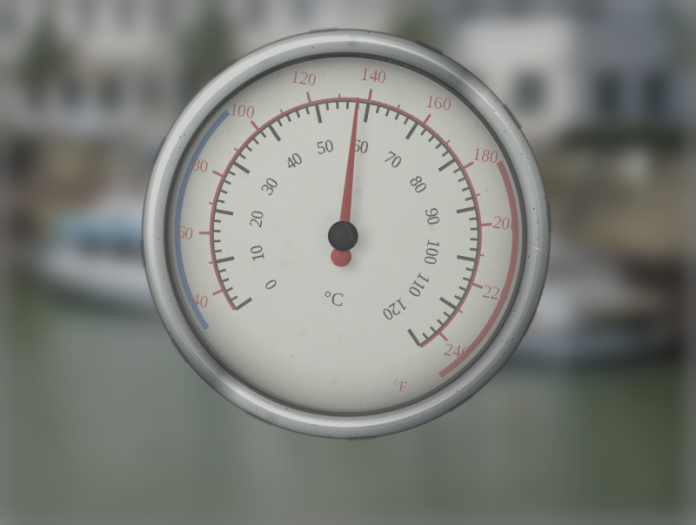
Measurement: 58,°C
